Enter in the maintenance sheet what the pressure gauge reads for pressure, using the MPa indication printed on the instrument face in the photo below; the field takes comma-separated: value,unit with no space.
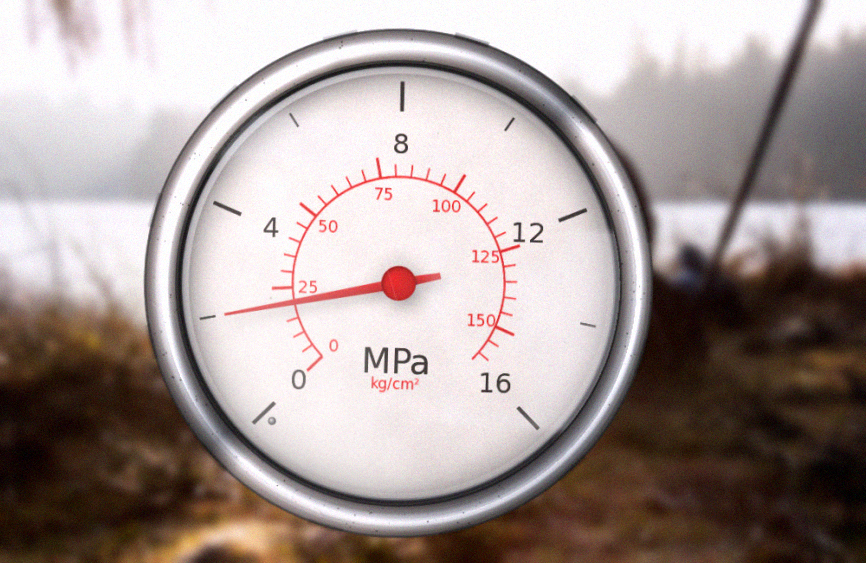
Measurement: 2,MPa
